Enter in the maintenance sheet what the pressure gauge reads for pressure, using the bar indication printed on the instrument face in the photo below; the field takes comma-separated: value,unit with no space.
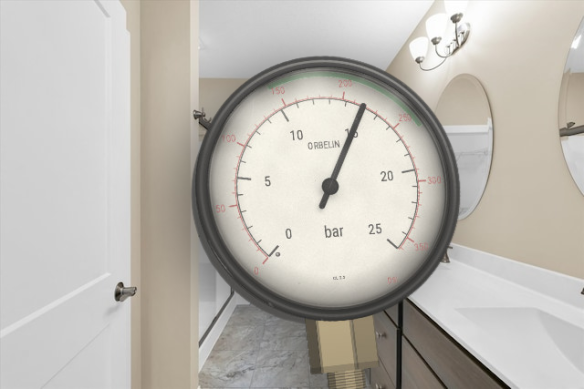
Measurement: 15,bar
